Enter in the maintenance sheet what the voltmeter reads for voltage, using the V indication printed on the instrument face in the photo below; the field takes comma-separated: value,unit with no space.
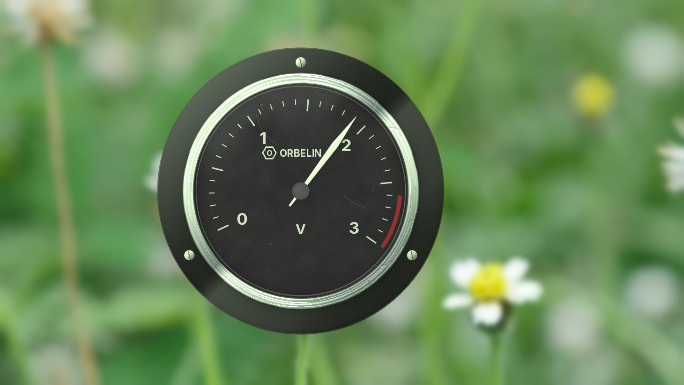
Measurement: 1.9,V
